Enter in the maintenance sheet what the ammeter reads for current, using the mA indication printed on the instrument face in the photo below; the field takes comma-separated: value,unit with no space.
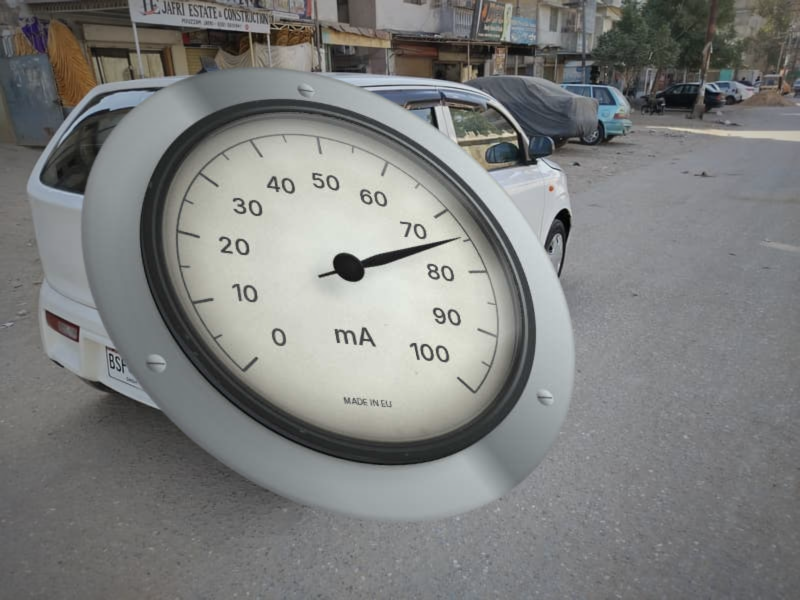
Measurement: 75,mA
